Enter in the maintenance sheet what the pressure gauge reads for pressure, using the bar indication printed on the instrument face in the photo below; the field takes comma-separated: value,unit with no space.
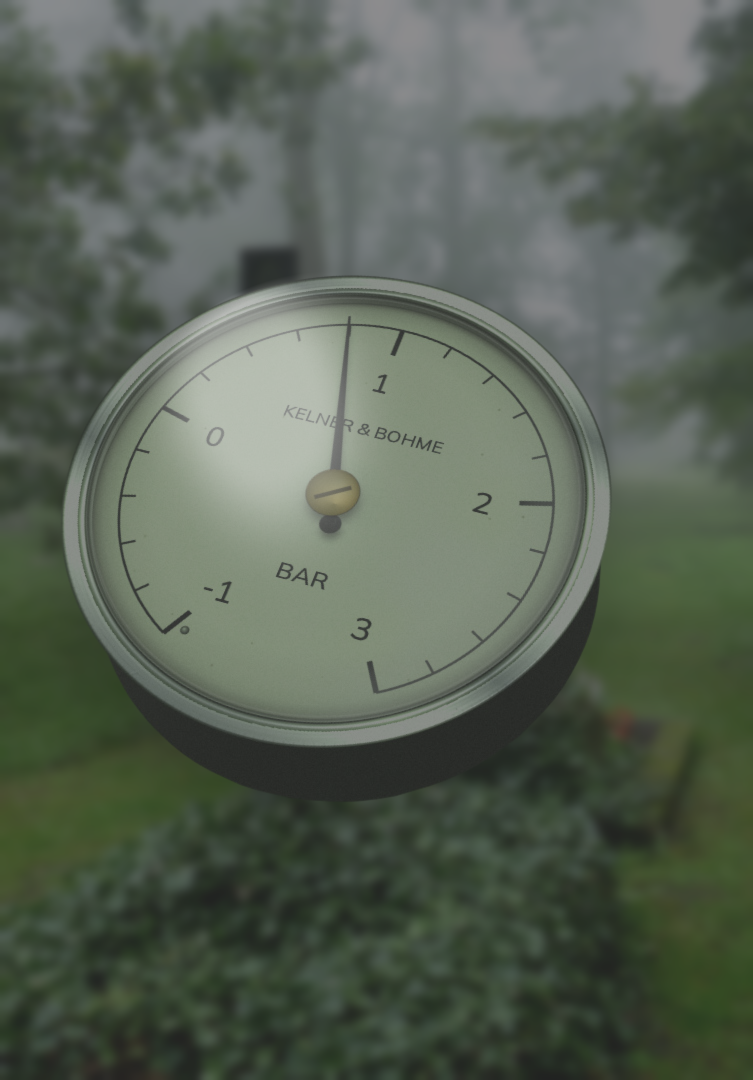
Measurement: 0.8,bar
